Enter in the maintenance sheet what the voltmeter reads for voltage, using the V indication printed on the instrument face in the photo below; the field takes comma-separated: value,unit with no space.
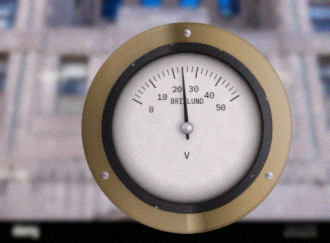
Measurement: 24,V
